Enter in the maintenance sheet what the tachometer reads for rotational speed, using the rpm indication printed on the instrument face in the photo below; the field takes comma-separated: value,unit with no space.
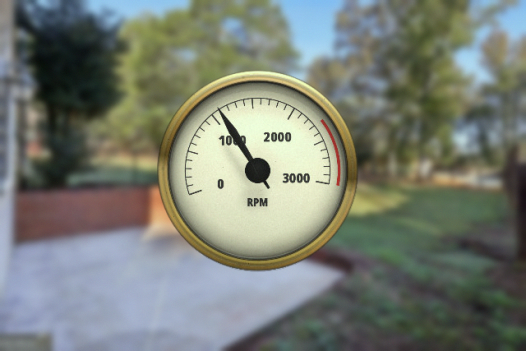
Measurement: 1100,rpm
